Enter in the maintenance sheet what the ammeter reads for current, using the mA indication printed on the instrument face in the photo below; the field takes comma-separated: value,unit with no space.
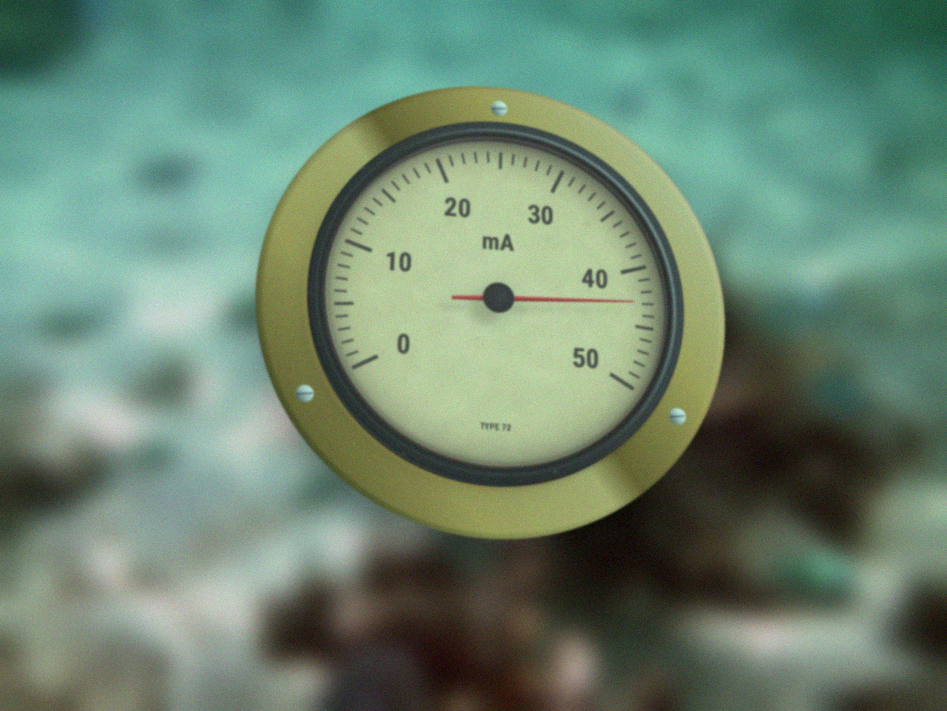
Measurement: 43,mA
